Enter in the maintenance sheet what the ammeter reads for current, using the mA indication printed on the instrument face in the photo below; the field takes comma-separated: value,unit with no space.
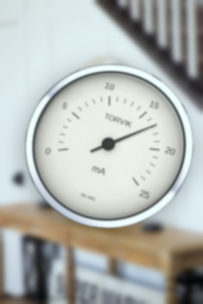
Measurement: 17,mA
